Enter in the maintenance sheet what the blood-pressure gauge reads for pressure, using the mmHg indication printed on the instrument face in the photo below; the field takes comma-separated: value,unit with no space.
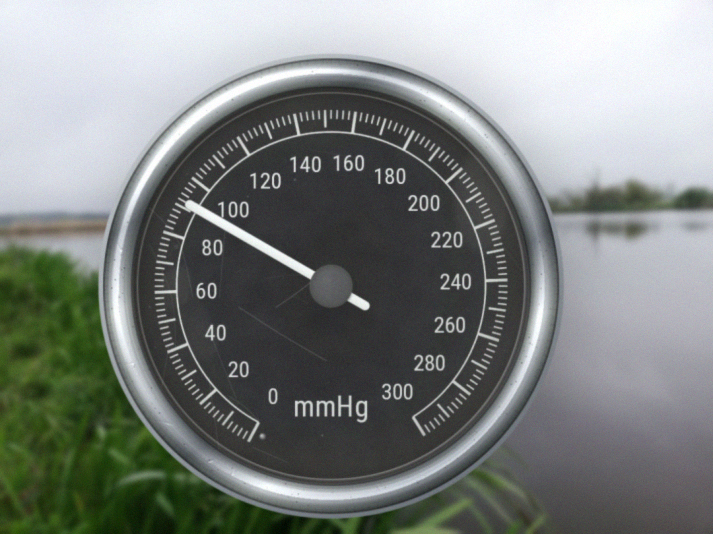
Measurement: 92,mmHg
